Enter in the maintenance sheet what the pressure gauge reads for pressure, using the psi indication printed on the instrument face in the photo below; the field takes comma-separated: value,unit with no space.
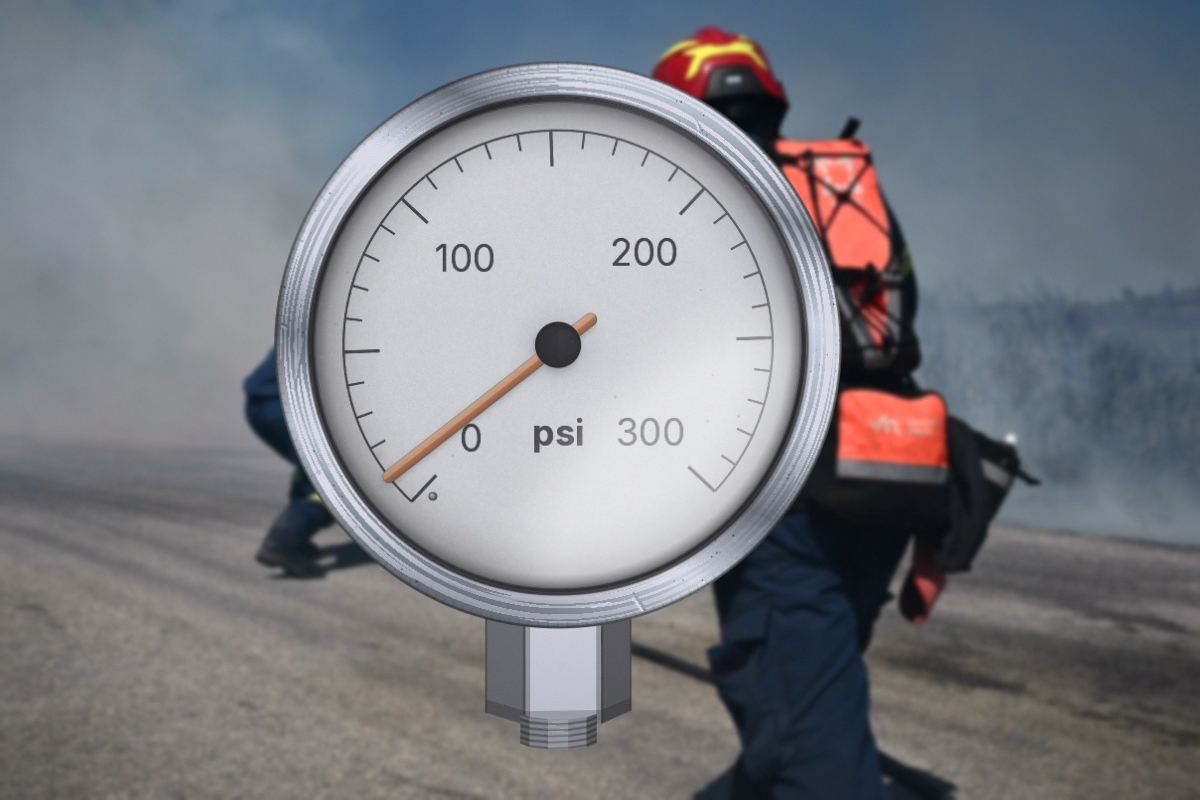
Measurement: 10,psi
